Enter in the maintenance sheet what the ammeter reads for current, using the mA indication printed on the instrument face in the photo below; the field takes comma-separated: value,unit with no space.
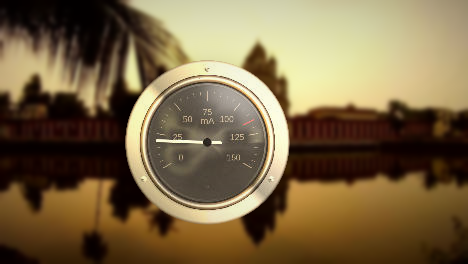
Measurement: 20,mA
